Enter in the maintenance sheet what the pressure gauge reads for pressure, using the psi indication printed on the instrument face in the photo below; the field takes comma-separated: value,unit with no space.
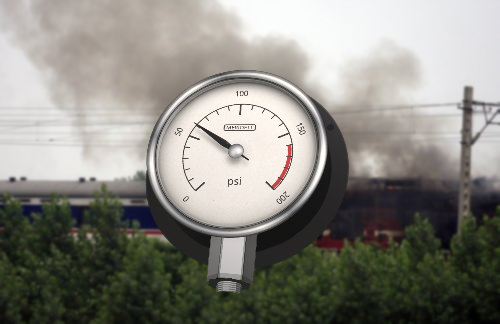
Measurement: 60,psi
